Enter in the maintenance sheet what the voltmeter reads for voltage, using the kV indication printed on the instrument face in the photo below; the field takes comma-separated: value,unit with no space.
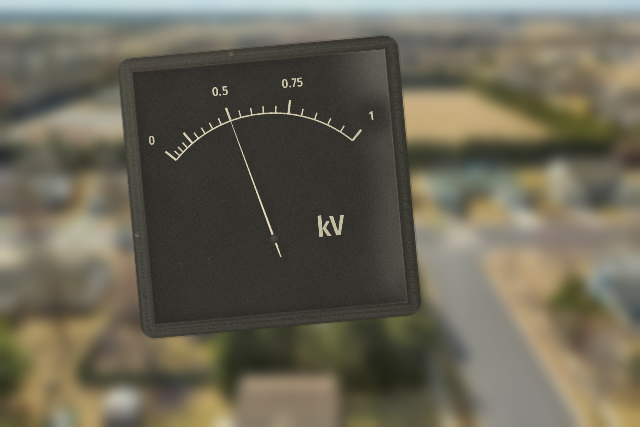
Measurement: 0.5,kV
